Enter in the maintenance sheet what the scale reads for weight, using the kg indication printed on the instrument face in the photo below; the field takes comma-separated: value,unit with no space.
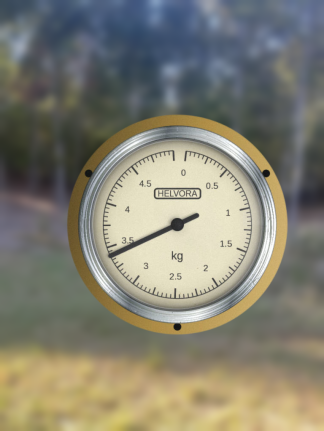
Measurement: 3.4,kg
